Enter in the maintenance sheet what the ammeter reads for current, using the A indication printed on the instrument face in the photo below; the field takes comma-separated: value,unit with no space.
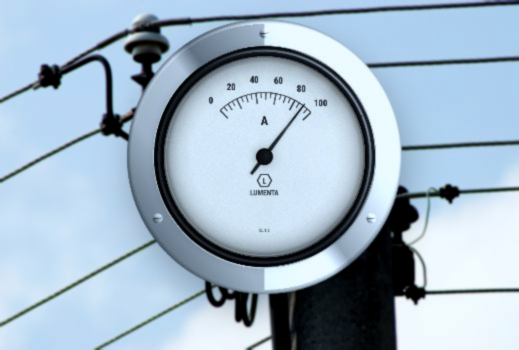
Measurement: 90,A
